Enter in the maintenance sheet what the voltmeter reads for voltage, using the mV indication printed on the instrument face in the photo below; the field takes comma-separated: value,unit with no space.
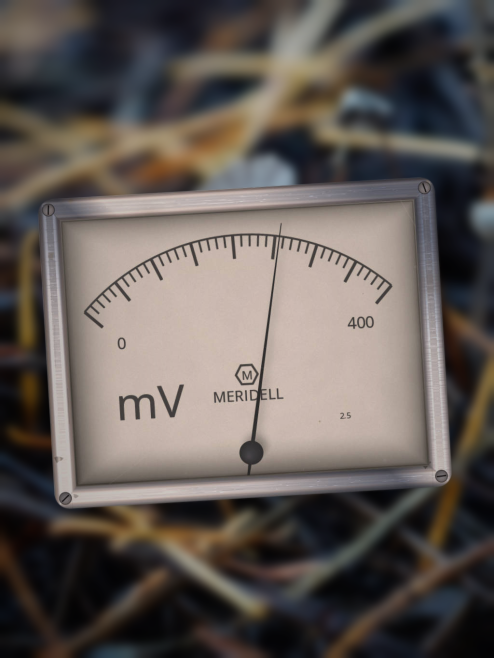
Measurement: 255,mV
